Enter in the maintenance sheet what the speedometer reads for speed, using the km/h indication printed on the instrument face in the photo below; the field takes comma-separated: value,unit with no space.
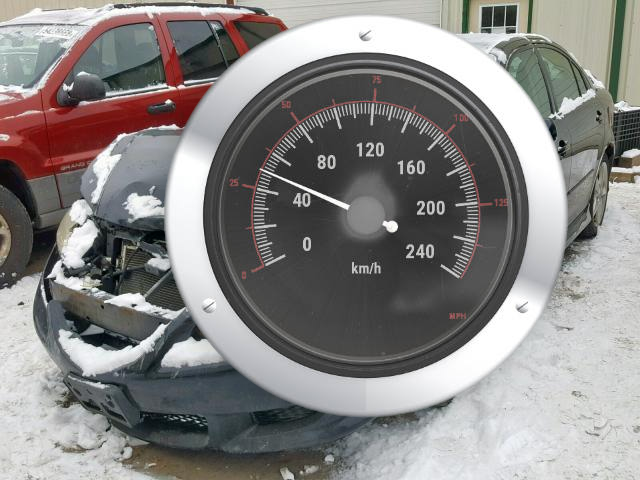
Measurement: 50,km/h
